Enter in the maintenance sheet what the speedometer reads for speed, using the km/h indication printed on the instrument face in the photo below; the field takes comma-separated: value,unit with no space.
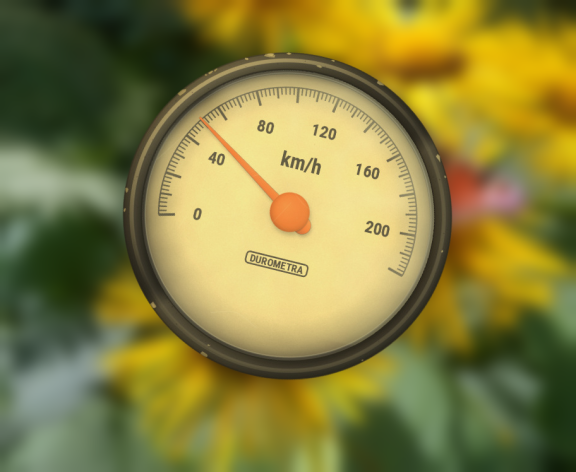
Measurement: 50,km/h
